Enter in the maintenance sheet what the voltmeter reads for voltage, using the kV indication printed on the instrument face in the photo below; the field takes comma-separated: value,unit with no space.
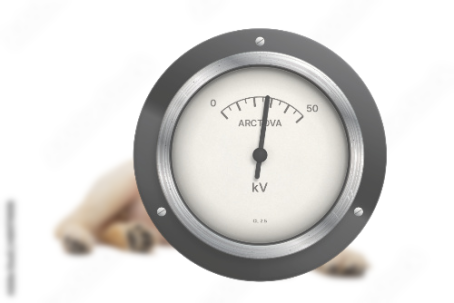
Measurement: 27.5,kV
